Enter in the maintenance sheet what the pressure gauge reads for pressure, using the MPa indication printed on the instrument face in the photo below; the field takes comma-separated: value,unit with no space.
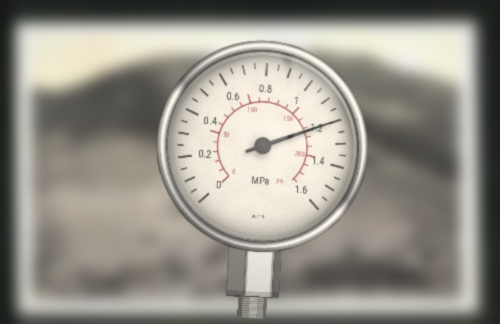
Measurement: 1.2,MPa
